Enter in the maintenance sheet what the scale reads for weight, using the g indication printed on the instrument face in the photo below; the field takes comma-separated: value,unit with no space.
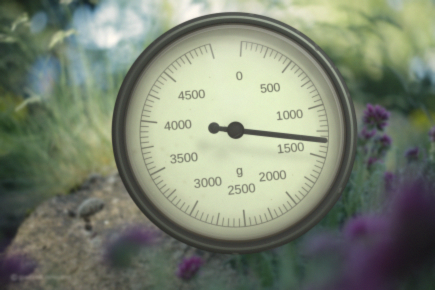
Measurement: 1350,g
